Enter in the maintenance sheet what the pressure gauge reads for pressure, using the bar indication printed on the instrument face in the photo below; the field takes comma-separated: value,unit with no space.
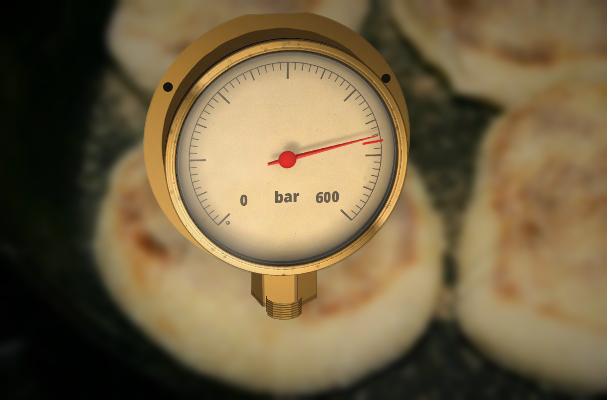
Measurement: 470,bar
